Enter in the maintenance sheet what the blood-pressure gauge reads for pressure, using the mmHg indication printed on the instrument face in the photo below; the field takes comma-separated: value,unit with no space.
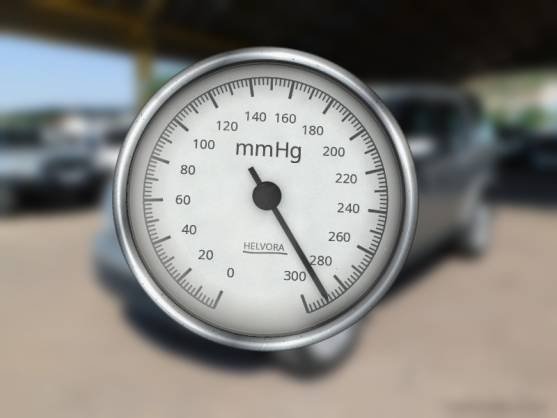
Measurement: 290,mmHg
